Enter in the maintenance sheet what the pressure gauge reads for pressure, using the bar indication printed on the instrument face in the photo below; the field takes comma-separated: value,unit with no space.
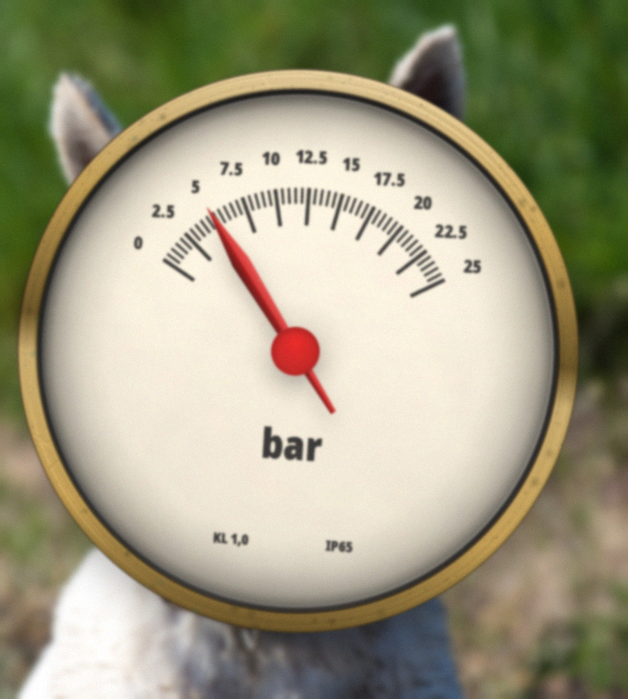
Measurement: 5,bar
